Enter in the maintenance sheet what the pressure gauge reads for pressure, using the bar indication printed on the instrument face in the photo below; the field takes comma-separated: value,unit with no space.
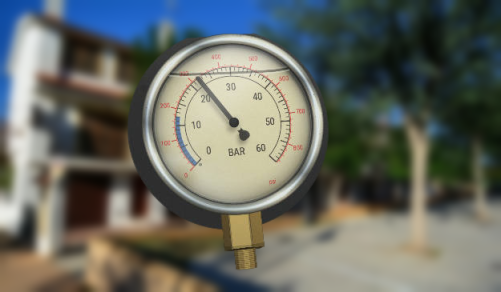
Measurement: 22,bar
